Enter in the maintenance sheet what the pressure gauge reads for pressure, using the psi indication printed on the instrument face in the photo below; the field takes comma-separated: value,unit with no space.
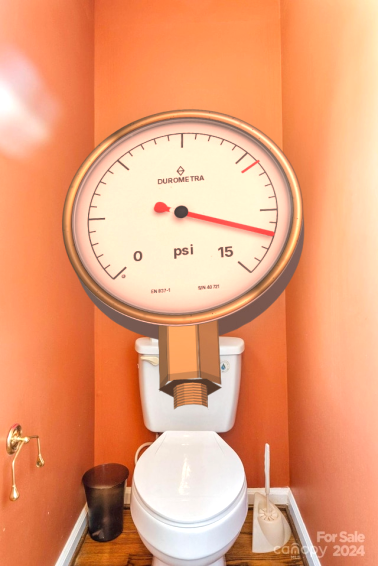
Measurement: 13.5,psi
